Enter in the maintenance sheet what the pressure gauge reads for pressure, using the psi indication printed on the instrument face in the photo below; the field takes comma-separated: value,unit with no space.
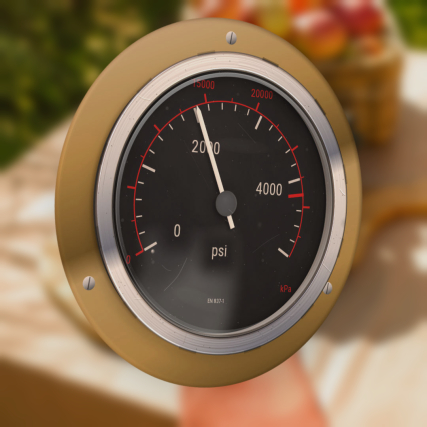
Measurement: 2000,psi
